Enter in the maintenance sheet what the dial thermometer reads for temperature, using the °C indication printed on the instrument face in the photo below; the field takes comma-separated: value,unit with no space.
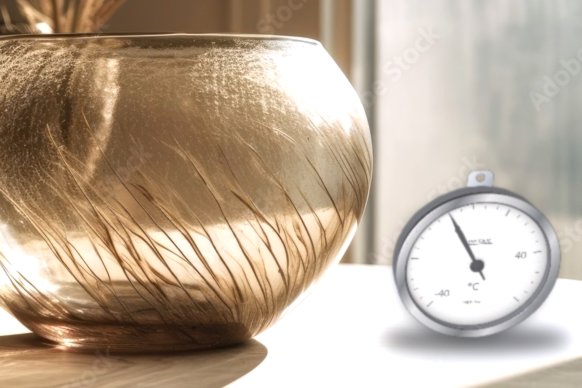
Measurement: 0,°C
